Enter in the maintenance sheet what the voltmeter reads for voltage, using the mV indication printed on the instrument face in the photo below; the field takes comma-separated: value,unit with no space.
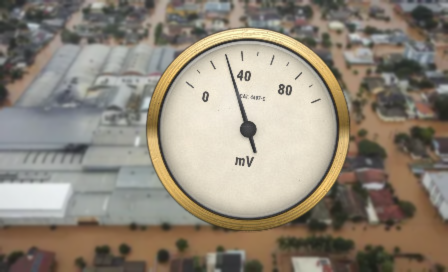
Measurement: 30,mV
